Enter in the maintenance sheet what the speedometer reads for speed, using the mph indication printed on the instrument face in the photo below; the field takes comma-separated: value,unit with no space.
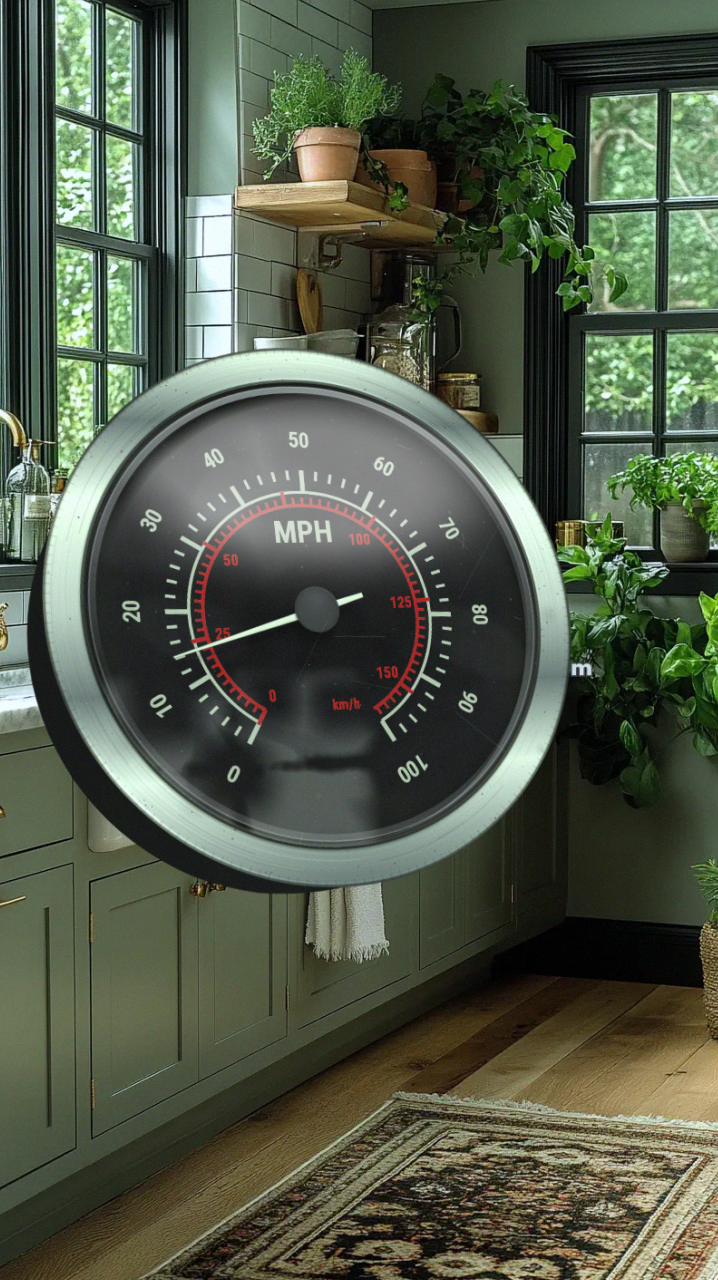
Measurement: 14,mph
